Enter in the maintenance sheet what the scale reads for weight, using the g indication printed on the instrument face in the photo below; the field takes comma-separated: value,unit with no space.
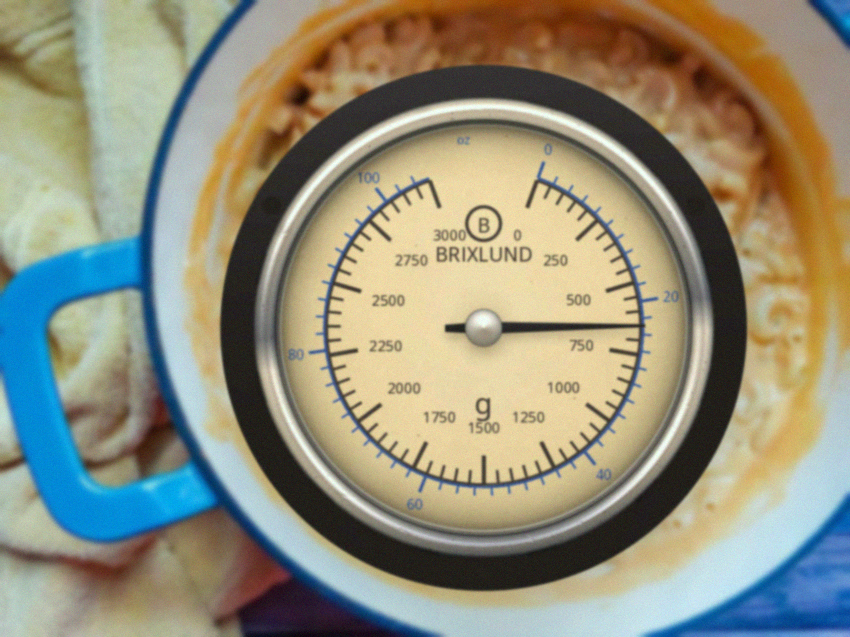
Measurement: 650,g
